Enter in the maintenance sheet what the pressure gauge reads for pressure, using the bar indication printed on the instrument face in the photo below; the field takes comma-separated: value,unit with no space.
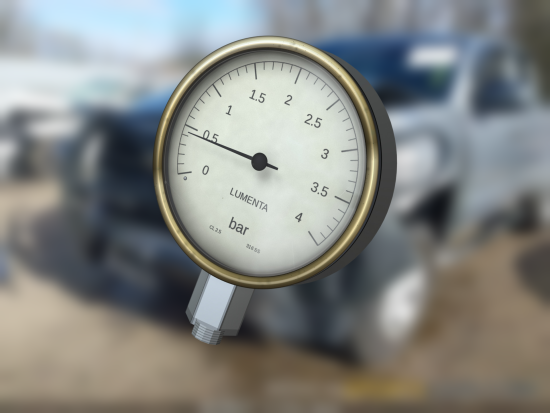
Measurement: 0.45,bar
